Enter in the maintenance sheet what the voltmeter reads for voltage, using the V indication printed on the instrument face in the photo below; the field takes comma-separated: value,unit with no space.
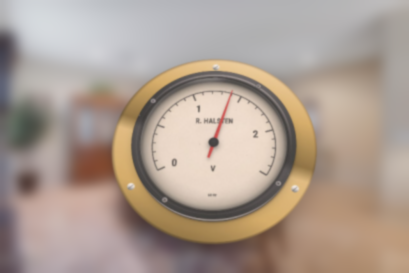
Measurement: 1.4,V
